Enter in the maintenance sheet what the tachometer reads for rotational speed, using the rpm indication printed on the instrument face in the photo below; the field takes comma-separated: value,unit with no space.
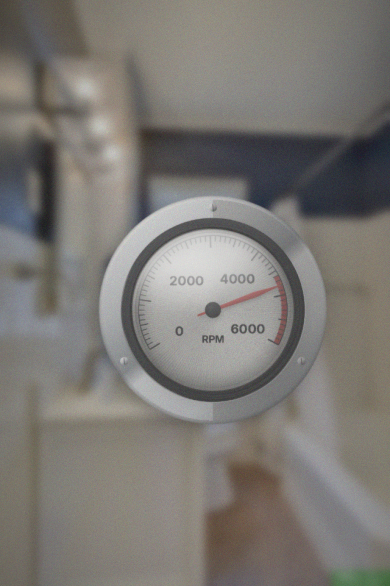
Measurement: 4800,rpm
